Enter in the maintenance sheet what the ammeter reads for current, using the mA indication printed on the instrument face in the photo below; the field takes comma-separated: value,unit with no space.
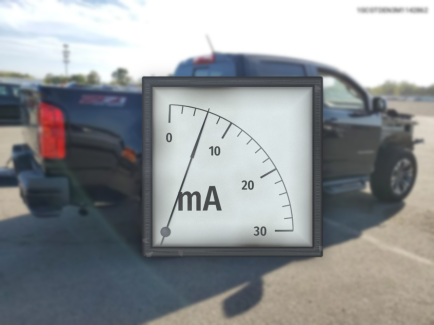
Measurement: 6,mA
